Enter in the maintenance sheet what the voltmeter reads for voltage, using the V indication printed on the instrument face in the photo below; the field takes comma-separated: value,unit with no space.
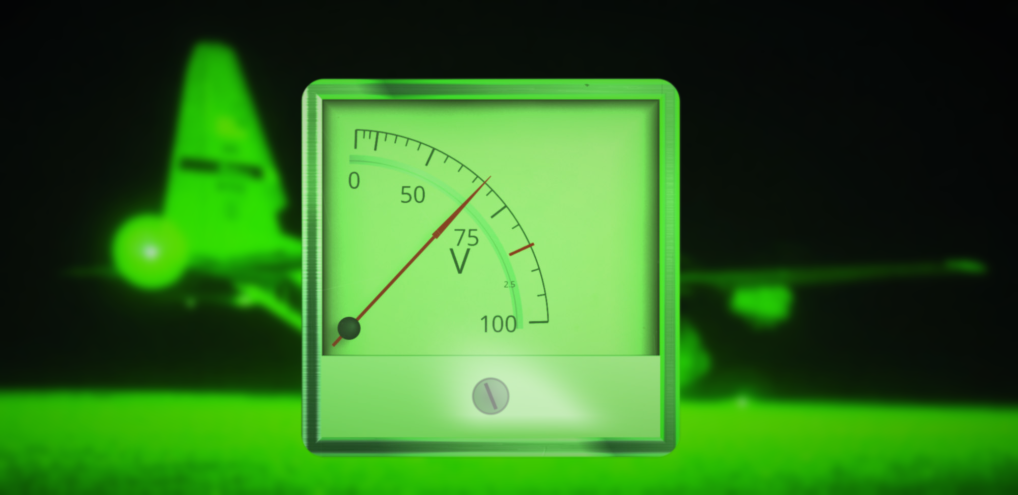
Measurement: 67.5,V
